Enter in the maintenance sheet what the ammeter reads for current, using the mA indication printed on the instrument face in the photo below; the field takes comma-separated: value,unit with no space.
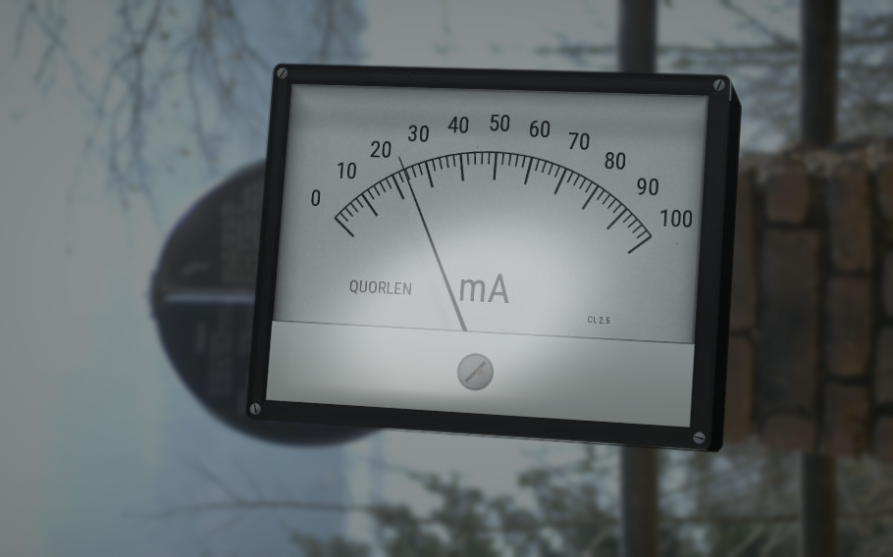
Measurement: 24,mA
